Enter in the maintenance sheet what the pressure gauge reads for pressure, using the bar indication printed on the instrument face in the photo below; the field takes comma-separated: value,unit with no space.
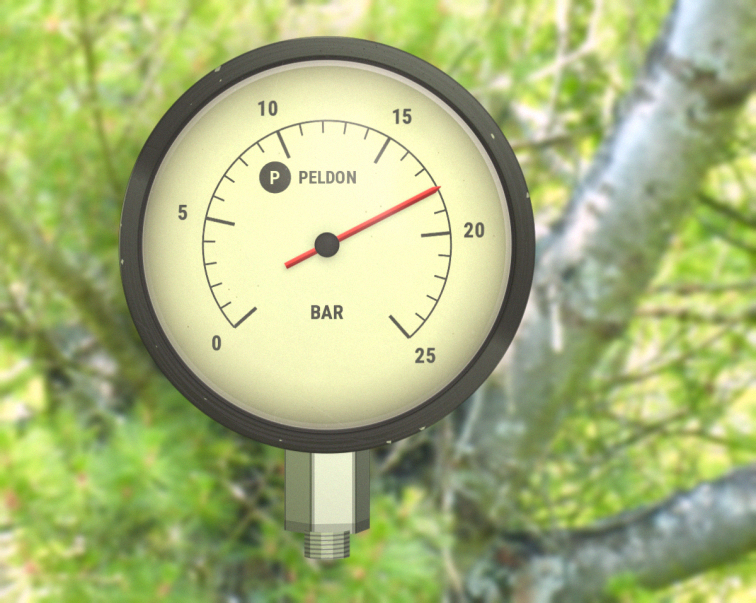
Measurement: 18,bar
